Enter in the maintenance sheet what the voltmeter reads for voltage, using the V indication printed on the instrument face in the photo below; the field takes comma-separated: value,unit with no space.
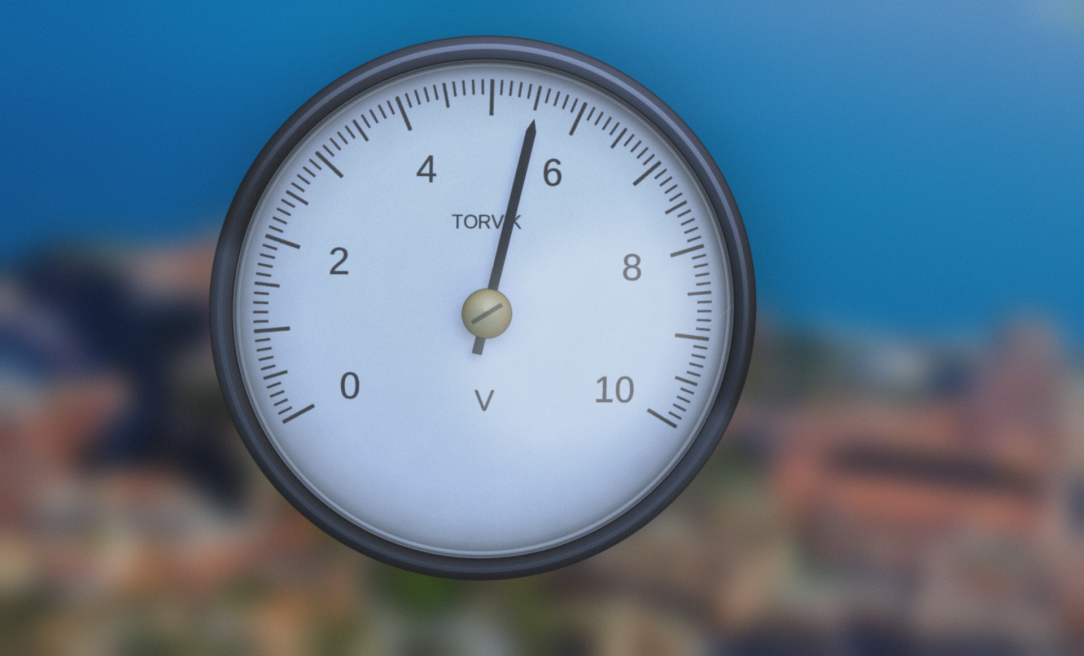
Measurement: 5.5,V
